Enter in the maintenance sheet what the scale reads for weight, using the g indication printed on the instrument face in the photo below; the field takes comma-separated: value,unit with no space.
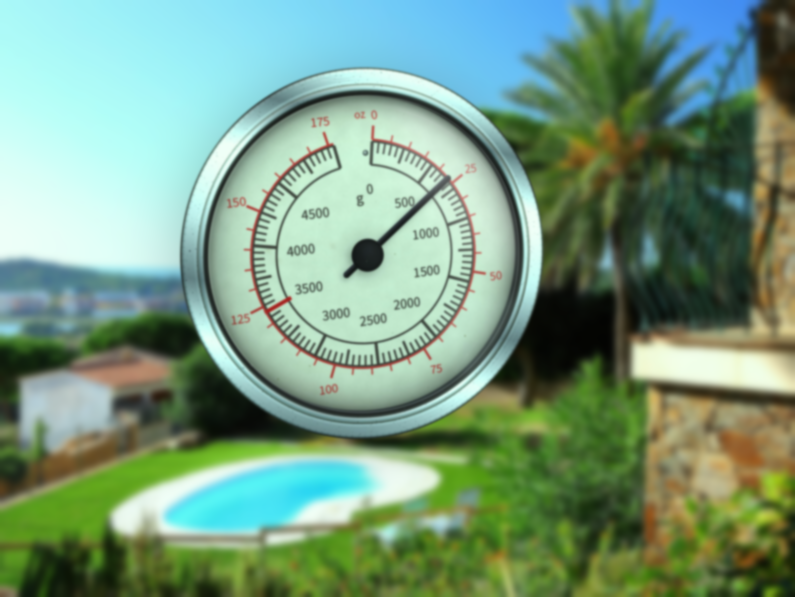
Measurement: 650,g
